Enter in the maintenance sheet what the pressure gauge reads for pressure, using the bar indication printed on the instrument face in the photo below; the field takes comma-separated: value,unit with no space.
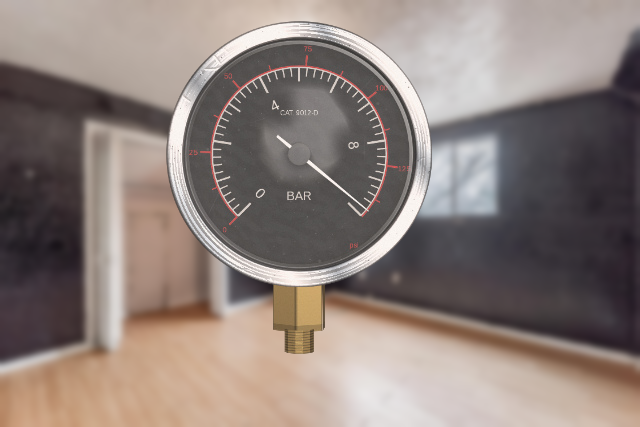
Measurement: 9.8,bar
